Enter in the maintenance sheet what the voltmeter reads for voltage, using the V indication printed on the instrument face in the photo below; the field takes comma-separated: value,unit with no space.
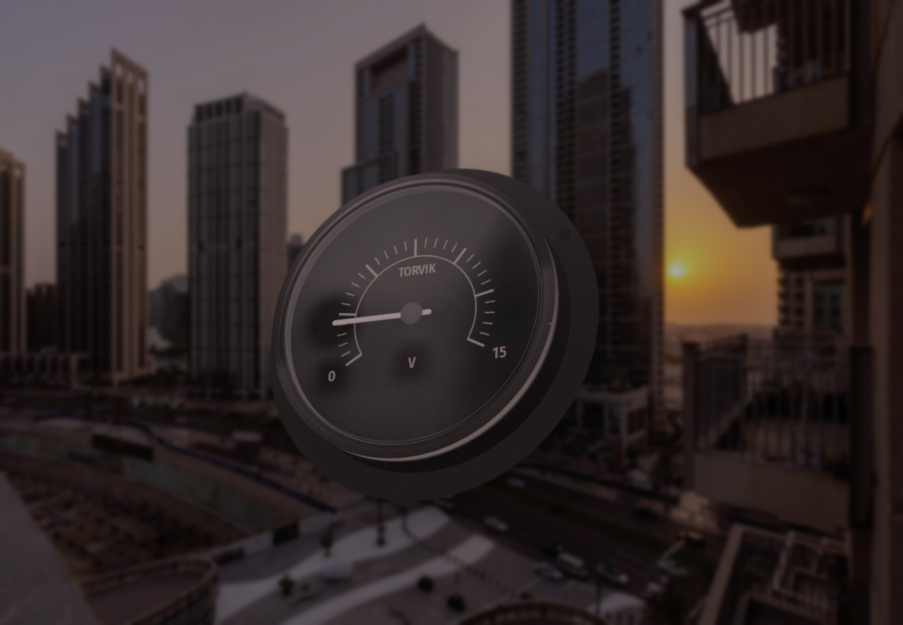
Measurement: 2,V
